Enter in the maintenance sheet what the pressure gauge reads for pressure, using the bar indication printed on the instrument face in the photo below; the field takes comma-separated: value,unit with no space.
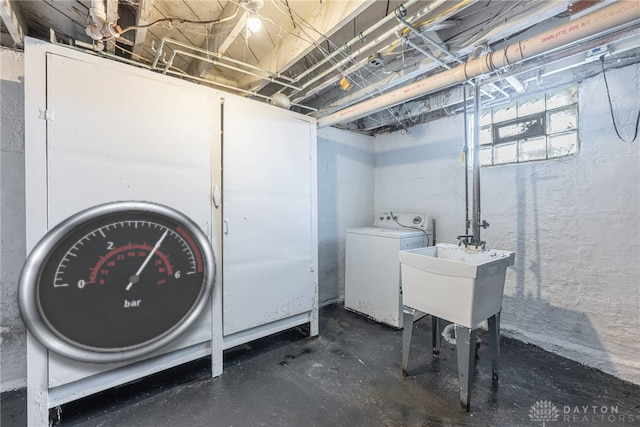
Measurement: 4,bar
